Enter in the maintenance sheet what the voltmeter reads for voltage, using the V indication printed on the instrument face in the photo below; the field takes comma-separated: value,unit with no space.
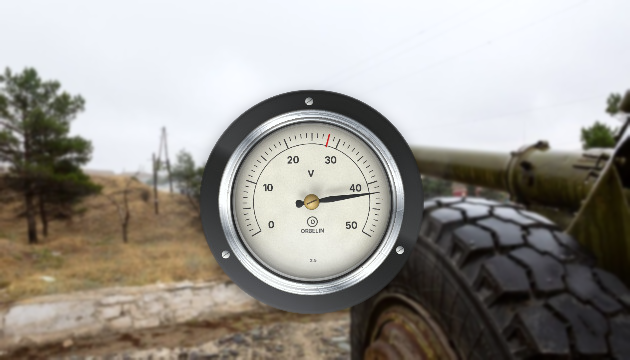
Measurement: 42,V
